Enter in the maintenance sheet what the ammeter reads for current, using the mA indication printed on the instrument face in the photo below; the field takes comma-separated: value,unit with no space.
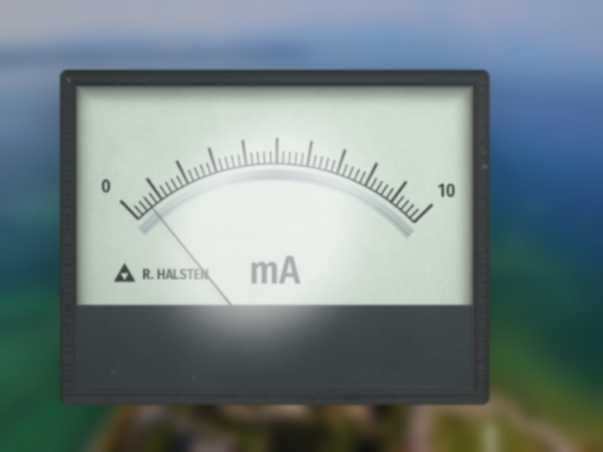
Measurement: 0.6,mA
